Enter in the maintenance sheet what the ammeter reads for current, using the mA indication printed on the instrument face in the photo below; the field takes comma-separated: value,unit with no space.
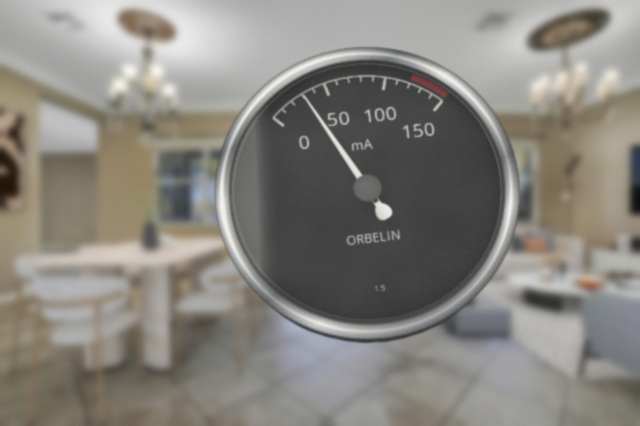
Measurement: 30,mA
